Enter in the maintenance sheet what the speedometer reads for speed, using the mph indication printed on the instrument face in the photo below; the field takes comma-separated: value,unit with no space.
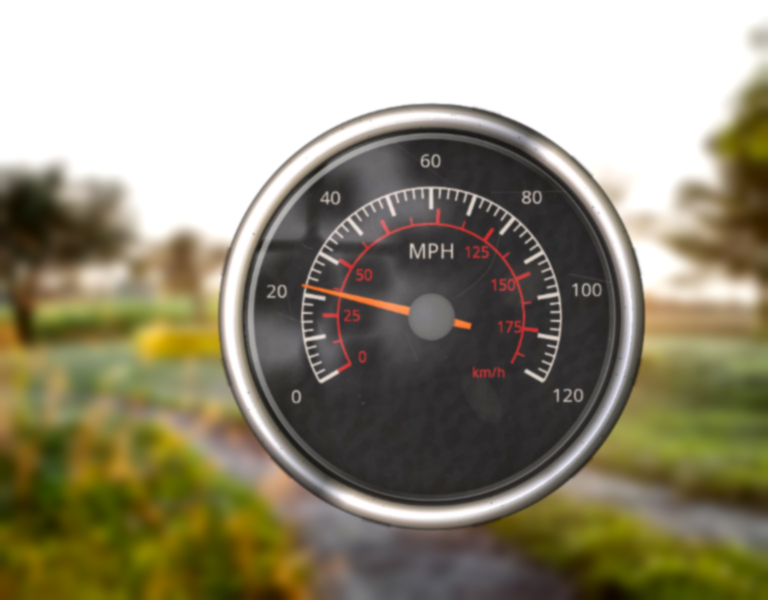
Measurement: 22,mph
